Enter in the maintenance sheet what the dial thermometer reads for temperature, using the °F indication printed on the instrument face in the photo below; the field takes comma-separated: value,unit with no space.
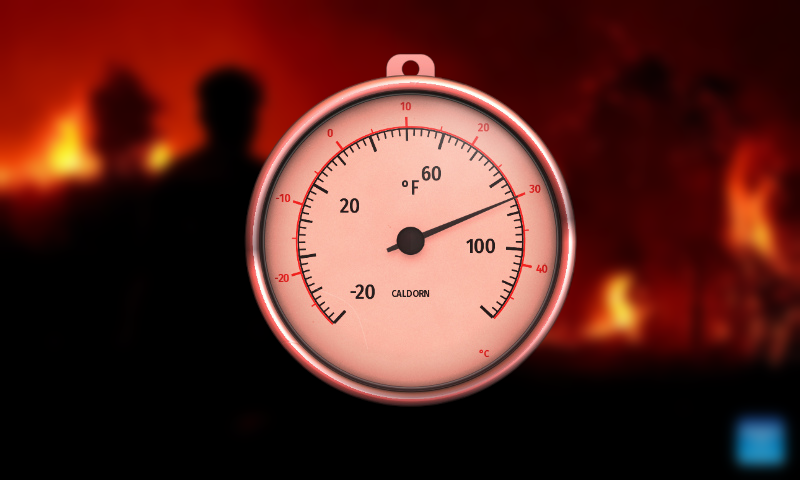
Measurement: 86,°F
